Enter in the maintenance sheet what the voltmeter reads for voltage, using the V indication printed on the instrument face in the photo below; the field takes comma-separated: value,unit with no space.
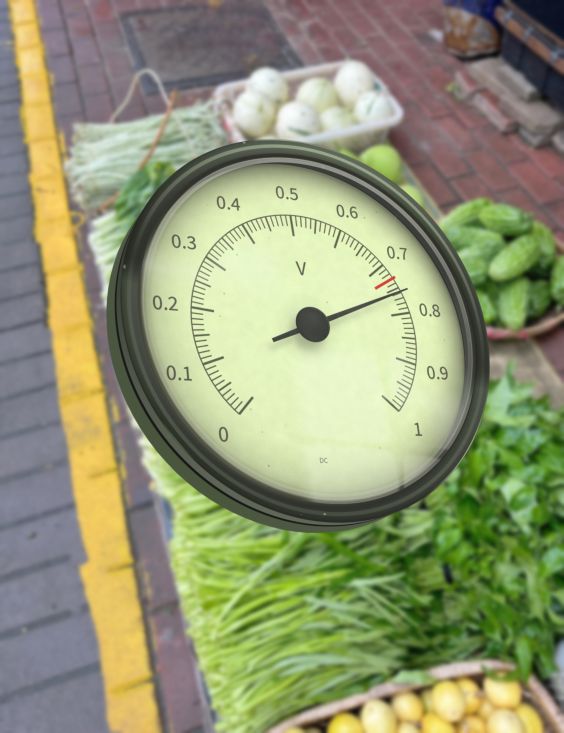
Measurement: 0.76,V
